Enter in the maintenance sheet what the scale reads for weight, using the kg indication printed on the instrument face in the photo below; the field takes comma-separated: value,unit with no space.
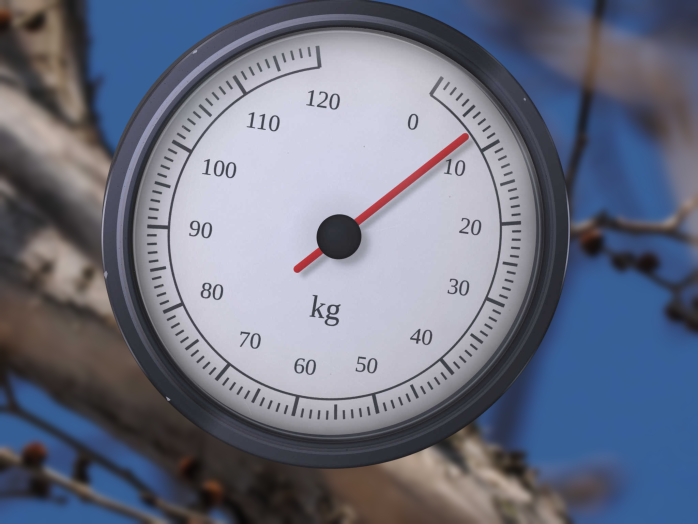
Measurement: 7,kg
